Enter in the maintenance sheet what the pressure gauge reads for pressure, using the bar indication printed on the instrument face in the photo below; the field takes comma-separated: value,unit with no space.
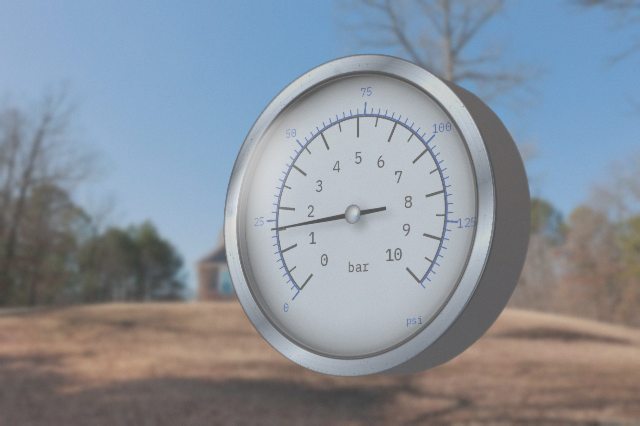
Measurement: 1.5,bar
